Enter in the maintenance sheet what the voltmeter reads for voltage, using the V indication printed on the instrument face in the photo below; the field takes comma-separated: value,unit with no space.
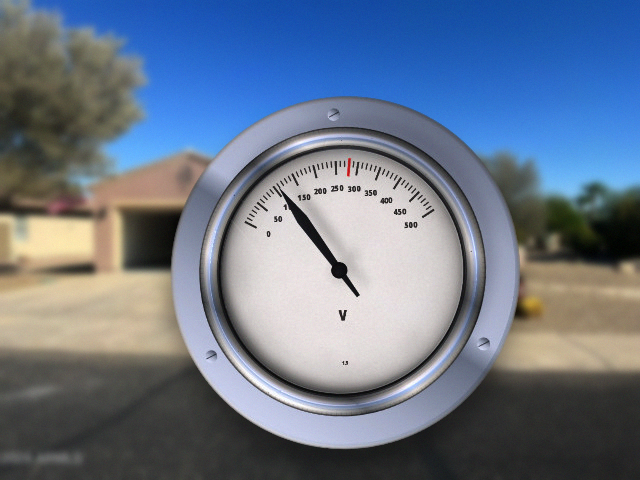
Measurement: 110,V
